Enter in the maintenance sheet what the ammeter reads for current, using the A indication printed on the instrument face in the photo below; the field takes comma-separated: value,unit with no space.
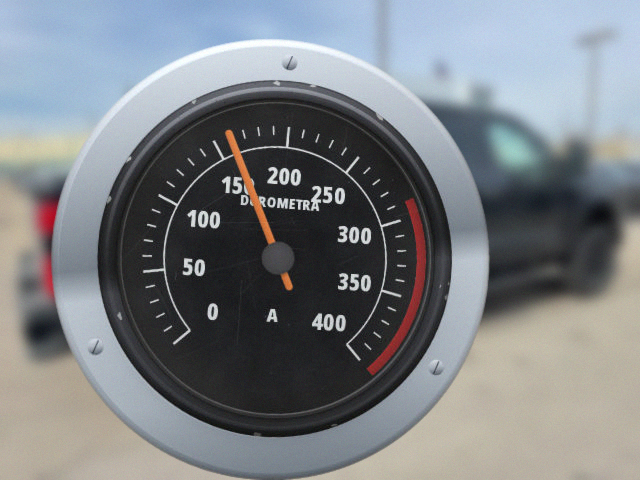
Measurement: 160,A
